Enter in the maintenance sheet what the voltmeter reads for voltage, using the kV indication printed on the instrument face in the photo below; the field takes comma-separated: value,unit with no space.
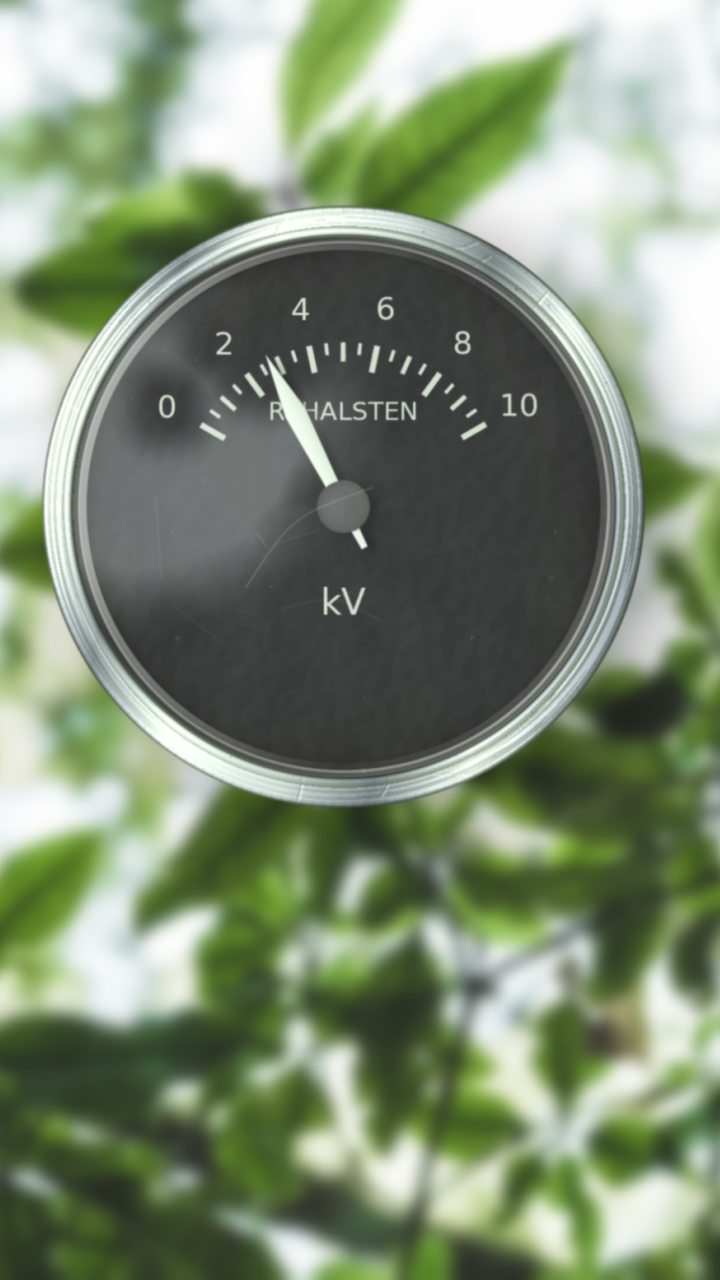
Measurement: 2.75,kV
